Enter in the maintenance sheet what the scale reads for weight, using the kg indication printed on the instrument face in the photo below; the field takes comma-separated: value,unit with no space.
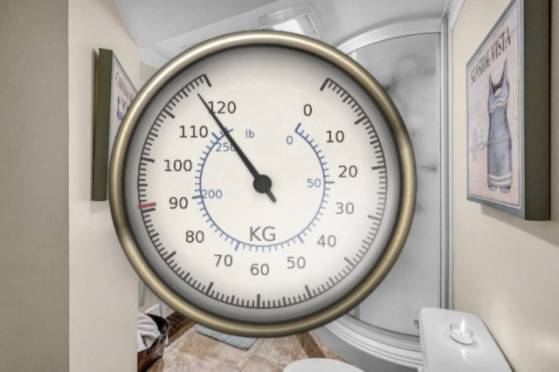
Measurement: 117,kg
